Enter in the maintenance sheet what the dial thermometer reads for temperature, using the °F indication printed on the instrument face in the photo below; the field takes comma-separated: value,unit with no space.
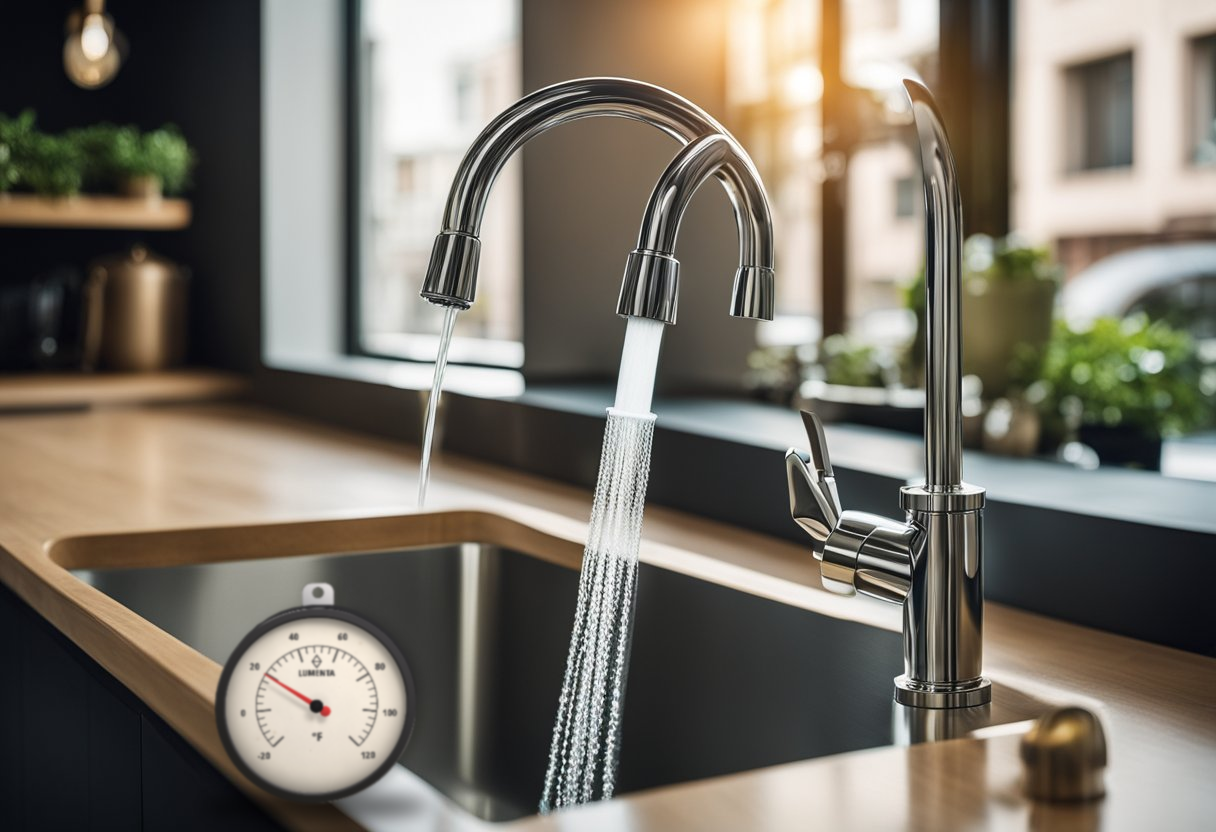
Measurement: 20,°F
